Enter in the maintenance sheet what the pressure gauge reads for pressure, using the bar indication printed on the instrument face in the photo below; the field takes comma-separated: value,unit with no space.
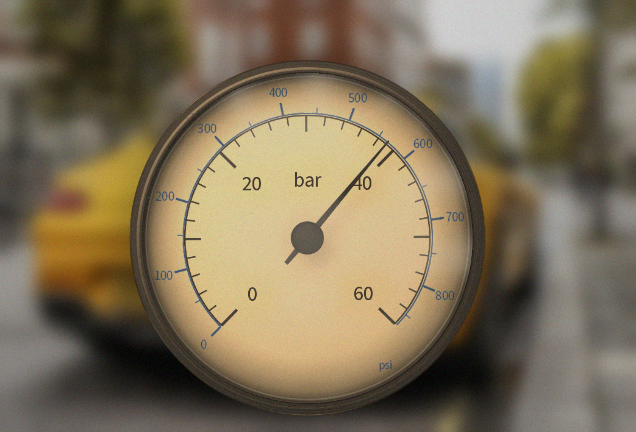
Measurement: 39,bar
